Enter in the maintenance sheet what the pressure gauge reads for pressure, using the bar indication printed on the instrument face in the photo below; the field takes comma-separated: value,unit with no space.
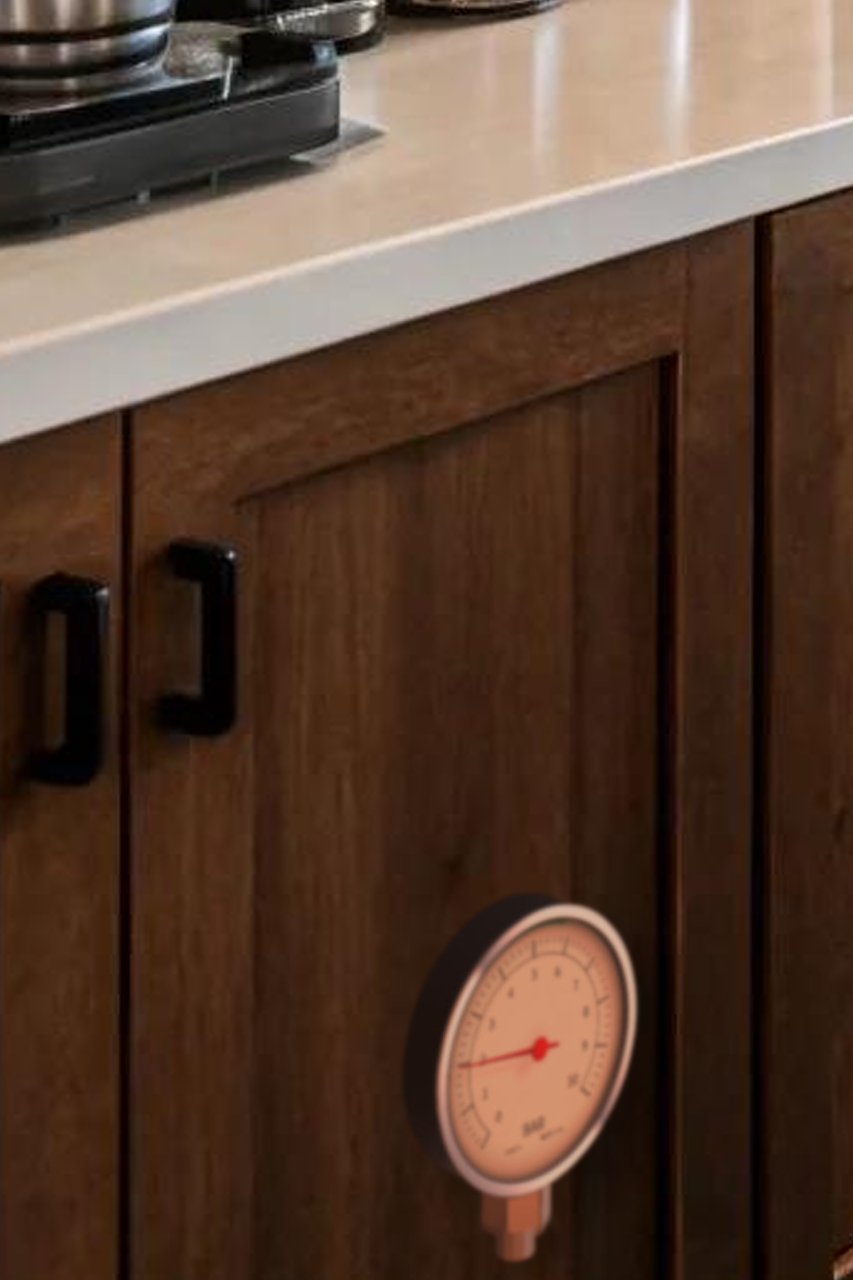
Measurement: 2,bar
